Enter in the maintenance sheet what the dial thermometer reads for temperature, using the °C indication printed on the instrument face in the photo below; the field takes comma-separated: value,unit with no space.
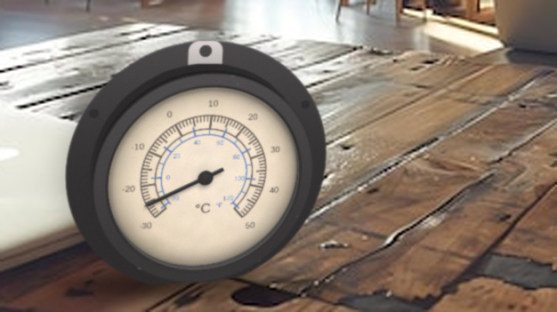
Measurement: -25,°C
